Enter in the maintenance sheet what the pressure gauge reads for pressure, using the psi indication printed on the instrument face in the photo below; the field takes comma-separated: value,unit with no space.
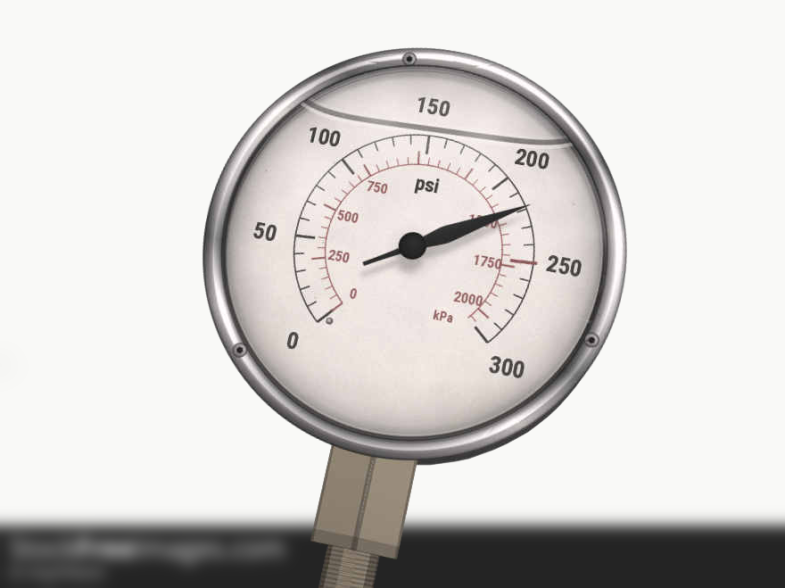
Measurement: 220,psi
